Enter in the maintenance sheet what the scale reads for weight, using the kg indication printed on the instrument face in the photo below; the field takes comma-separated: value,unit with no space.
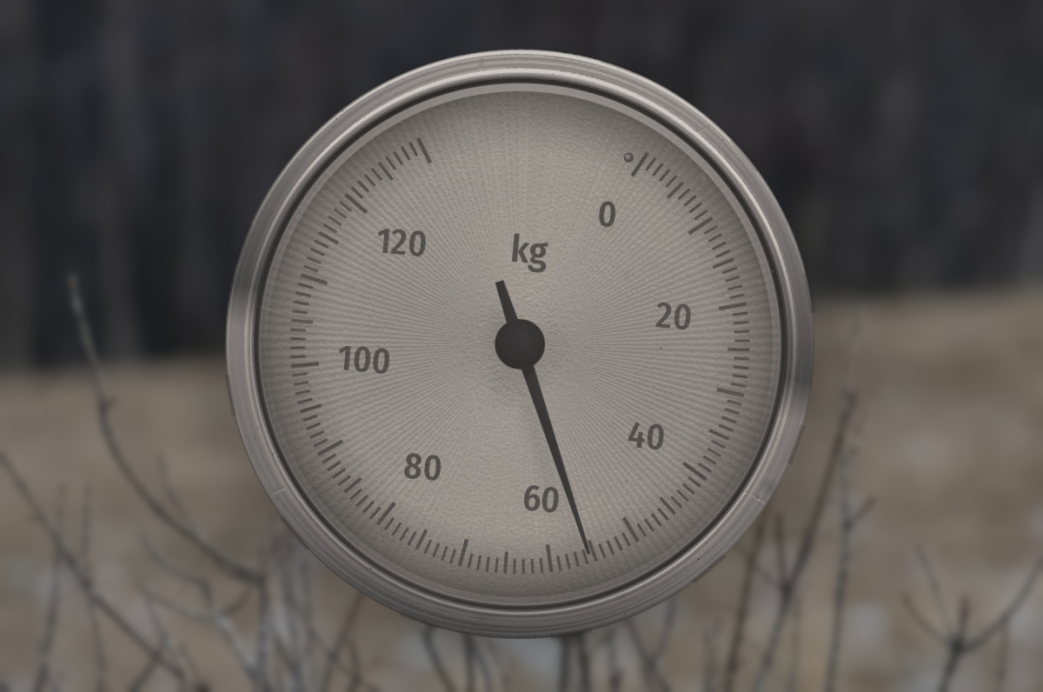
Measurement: 55.5,kg
